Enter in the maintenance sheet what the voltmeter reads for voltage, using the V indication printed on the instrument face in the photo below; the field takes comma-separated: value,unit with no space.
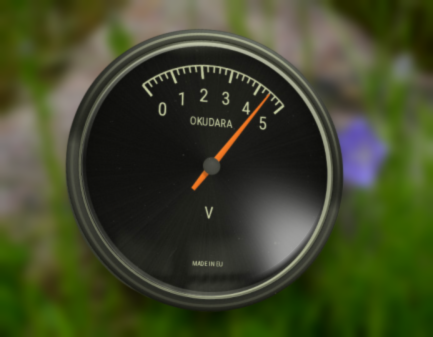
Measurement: 4.4,V
